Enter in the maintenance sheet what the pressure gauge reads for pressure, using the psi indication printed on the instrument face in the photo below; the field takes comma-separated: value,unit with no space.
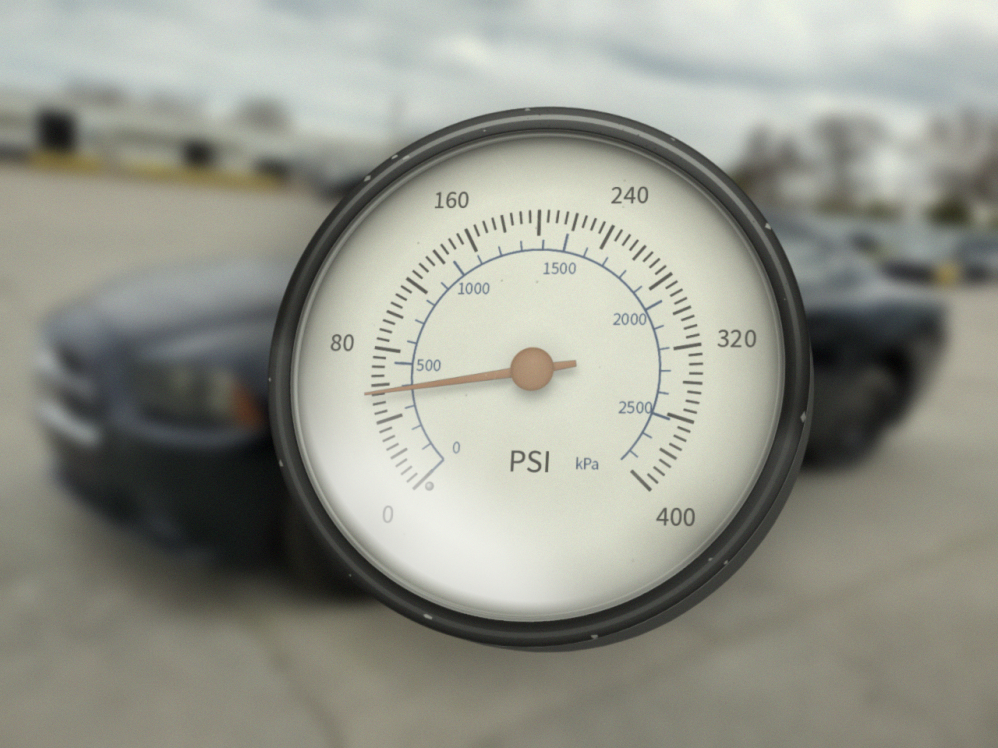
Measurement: 55,psi
